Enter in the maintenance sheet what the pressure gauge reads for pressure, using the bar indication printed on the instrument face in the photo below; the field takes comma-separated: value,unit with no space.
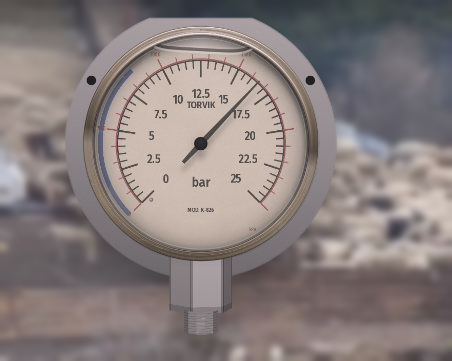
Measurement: 16.5,bar
